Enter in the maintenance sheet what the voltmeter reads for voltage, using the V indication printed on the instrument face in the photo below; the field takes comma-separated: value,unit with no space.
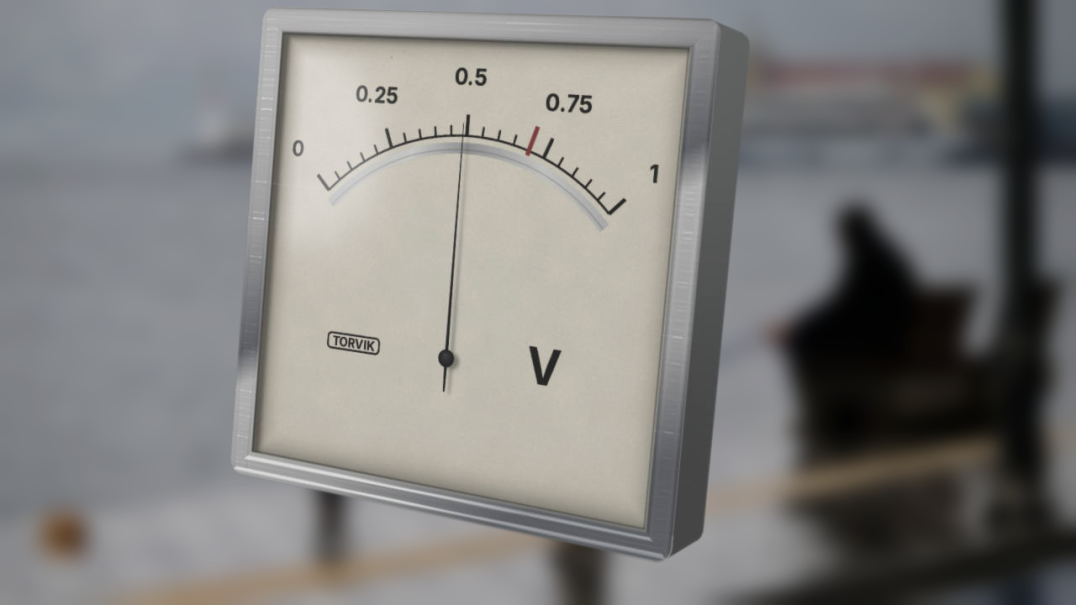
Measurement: 0.5,V
